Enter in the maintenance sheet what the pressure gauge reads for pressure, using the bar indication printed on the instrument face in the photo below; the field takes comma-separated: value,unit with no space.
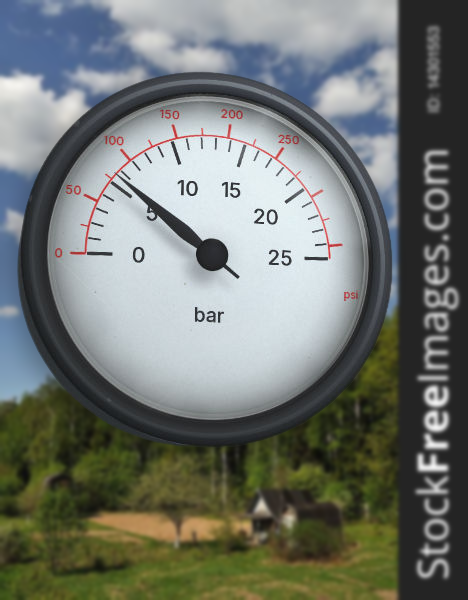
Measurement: 5.5,bar
